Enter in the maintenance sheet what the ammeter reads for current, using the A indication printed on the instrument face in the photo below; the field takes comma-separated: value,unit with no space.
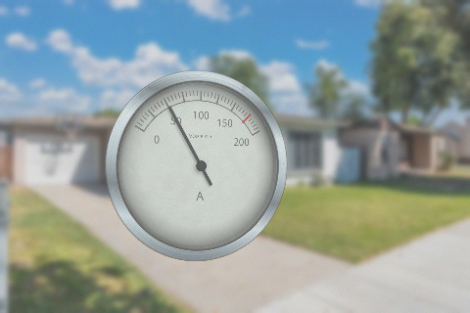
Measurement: 50,A
